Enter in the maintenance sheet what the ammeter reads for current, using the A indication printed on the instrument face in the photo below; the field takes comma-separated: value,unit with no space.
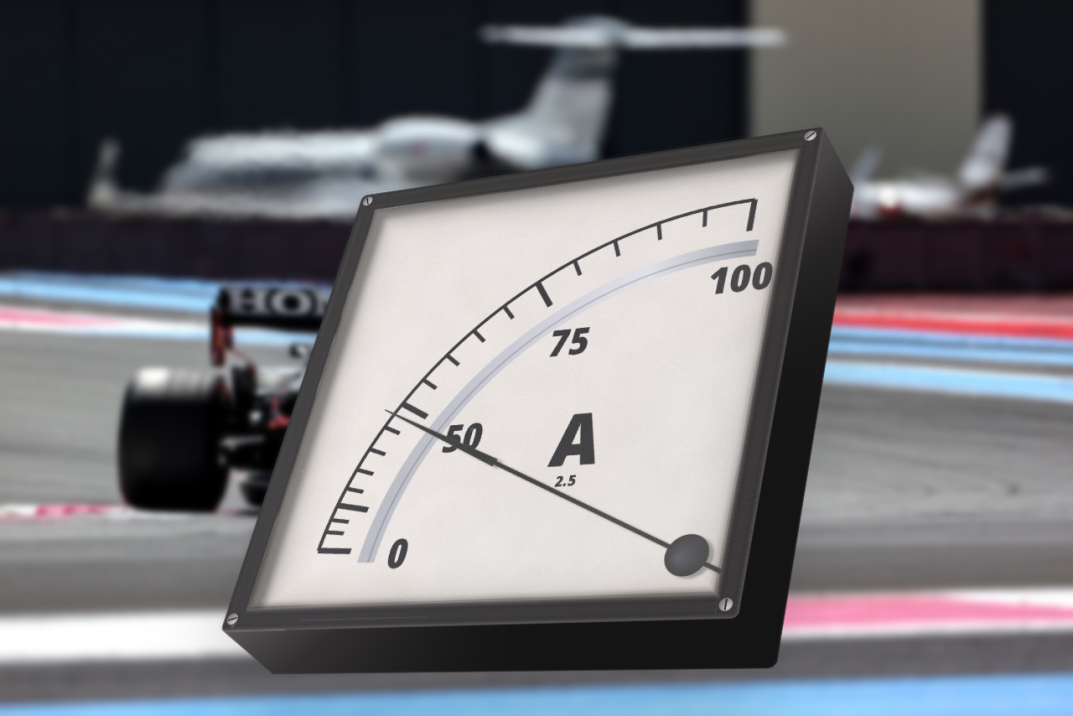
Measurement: 47.5,A
